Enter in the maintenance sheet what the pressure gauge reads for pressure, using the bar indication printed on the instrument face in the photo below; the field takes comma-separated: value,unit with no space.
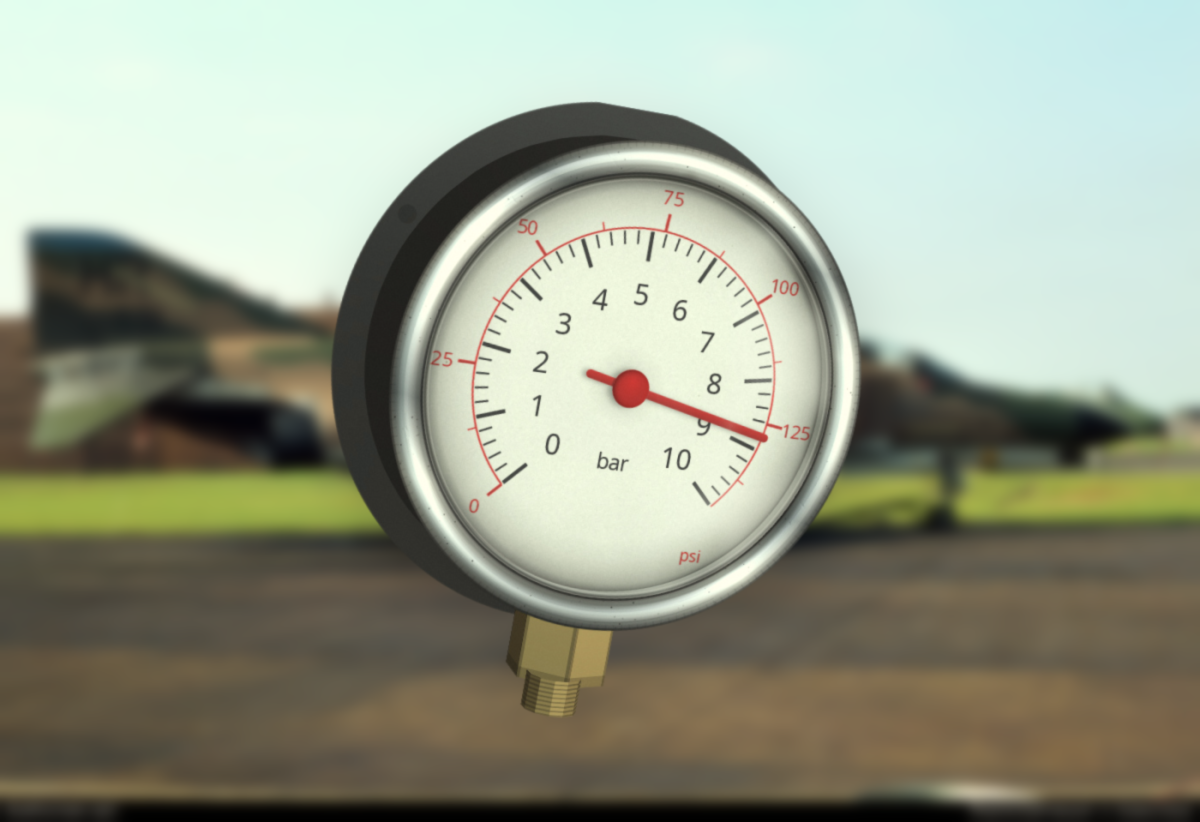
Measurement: 8.8,bar
